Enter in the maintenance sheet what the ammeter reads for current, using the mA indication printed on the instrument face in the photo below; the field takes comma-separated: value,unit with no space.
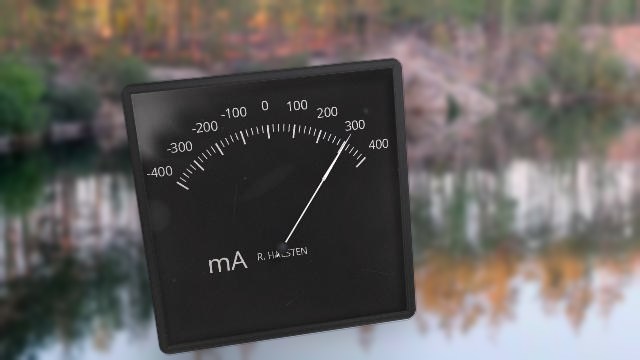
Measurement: 300,mA
